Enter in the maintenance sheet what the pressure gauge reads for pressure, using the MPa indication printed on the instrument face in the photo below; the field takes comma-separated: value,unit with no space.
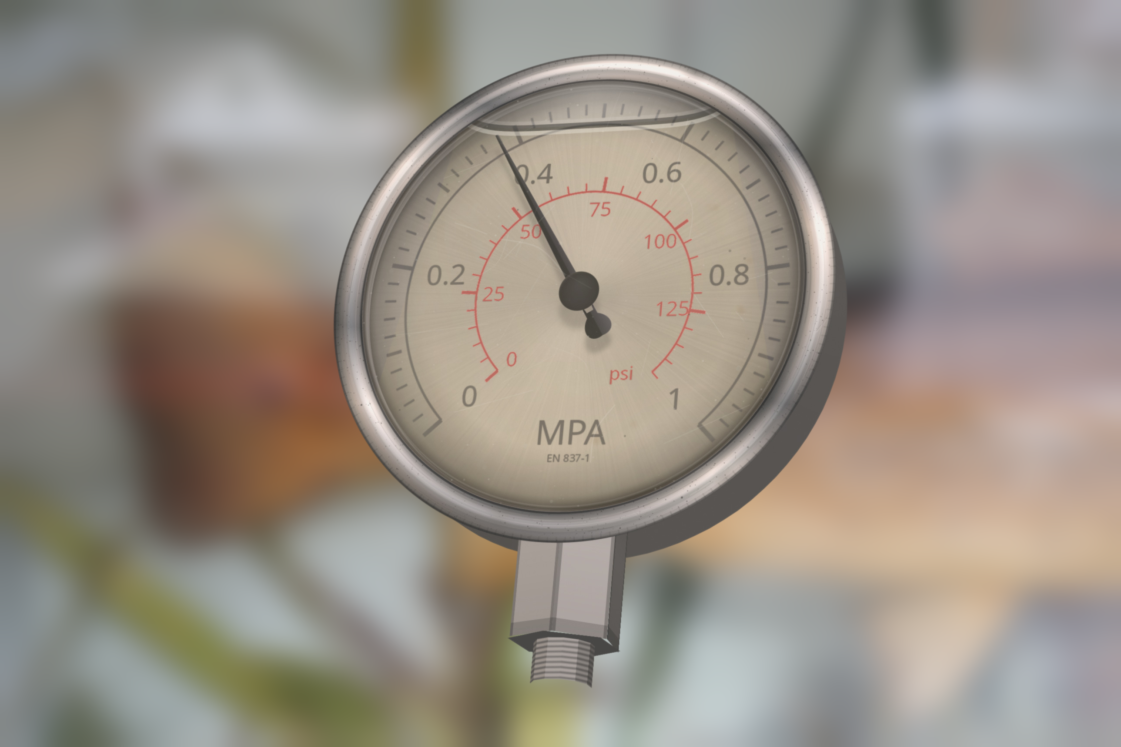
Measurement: 0.38,MPa
